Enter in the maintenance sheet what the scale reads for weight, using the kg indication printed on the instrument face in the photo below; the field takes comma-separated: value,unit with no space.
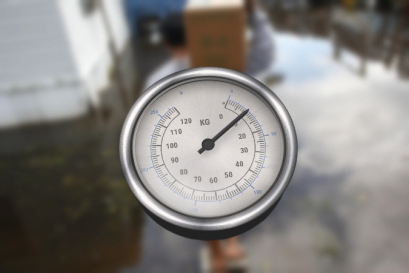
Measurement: 10,kg
